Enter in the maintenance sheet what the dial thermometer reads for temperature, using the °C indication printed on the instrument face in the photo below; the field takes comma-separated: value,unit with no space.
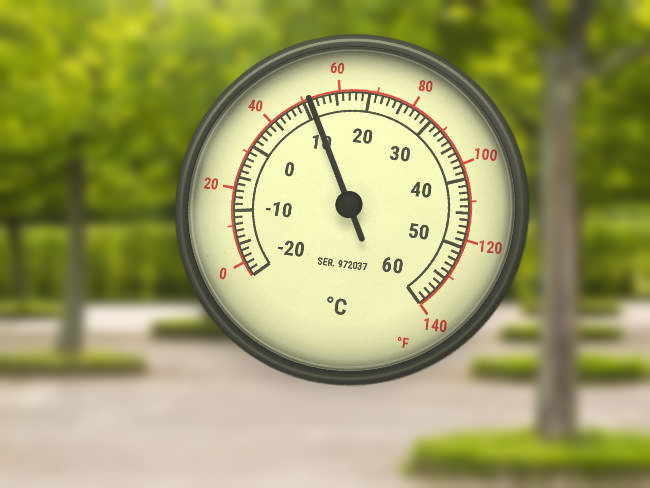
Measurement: 11,°C
